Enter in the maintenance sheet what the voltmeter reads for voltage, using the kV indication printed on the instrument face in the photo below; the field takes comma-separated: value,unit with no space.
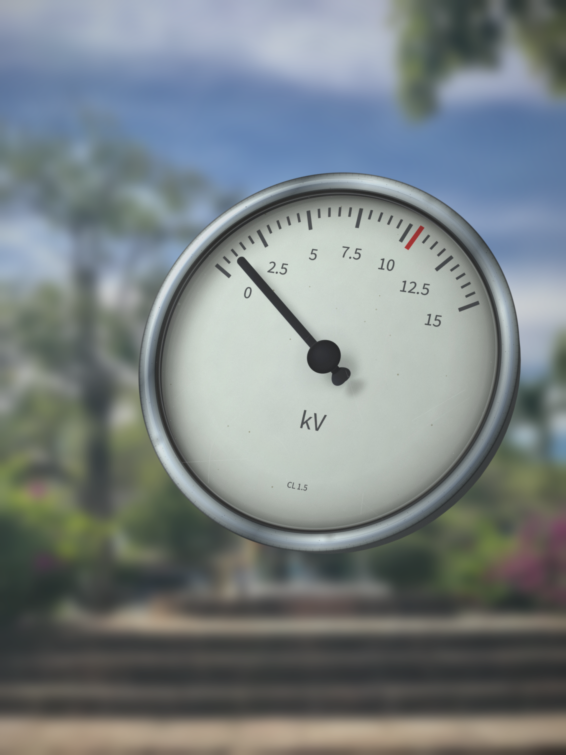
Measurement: 1,kV
